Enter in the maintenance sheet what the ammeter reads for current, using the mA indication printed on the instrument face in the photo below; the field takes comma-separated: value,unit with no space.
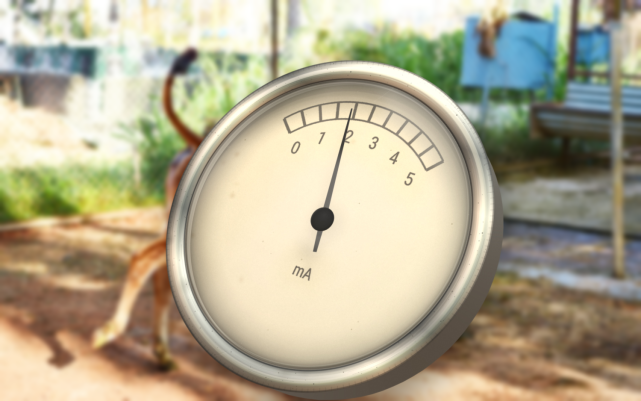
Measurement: 2,mA
